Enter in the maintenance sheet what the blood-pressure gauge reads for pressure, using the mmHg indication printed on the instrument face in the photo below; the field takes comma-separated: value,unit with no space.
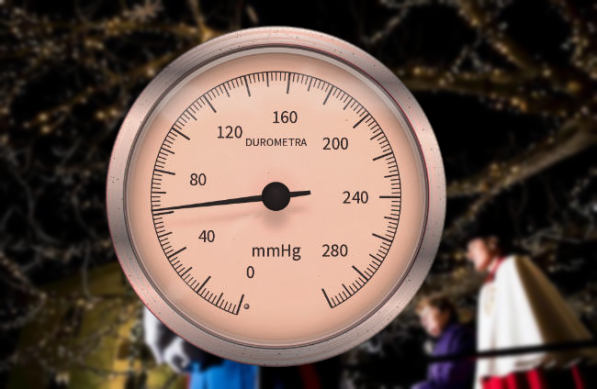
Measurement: 62,mmHg
